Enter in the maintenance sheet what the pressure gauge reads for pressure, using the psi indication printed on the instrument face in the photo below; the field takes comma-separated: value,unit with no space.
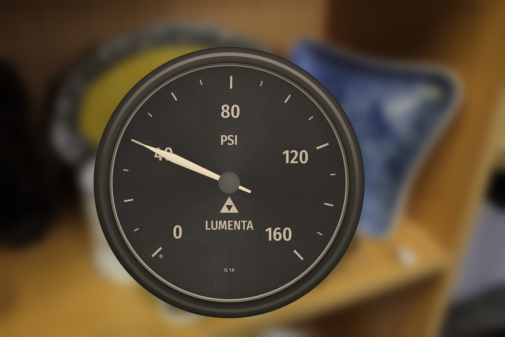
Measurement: 40,psi
